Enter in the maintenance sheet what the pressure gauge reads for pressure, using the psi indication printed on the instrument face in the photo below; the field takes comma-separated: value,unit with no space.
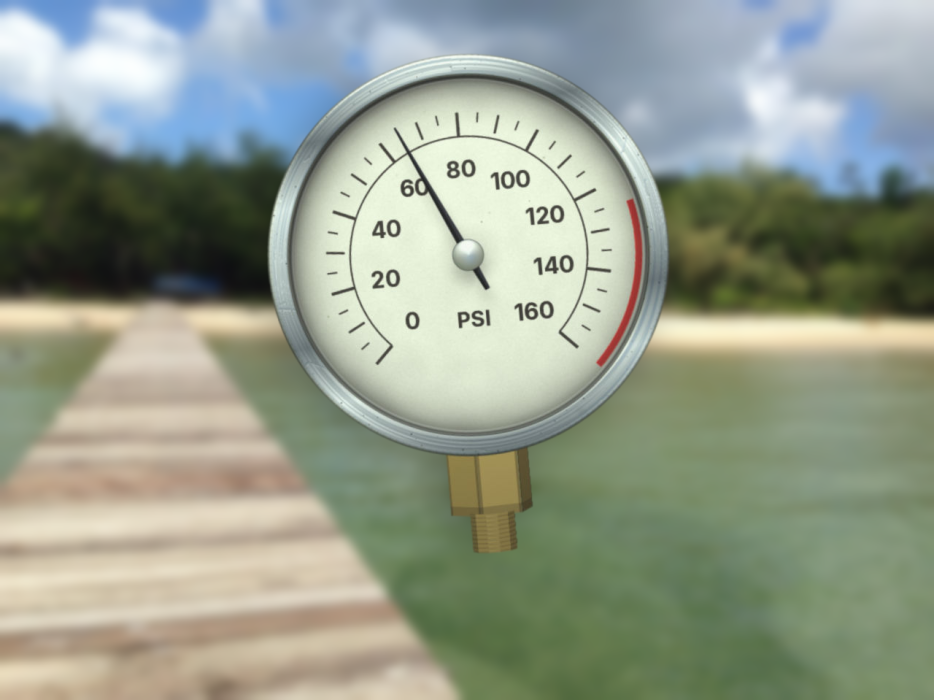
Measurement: 65,psi
